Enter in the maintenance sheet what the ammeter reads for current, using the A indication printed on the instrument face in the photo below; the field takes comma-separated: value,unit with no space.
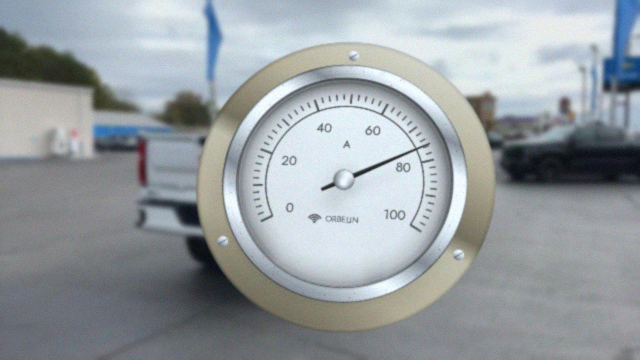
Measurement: 76,A
